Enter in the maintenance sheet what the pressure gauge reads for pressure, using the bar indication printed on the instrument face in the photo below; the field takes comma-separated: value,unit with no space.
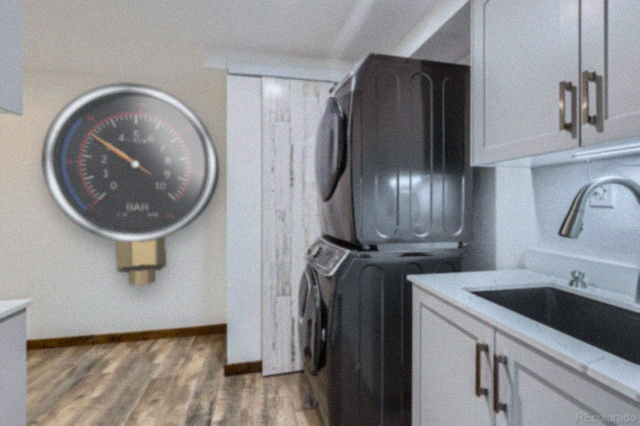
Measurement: 3,bar
